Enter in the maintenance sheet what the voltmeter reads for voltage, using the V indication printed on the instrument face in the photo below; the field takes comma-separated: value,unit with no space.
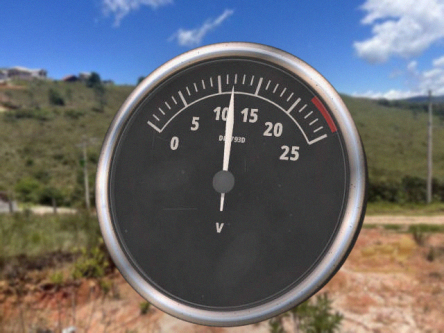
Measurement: 12,V
